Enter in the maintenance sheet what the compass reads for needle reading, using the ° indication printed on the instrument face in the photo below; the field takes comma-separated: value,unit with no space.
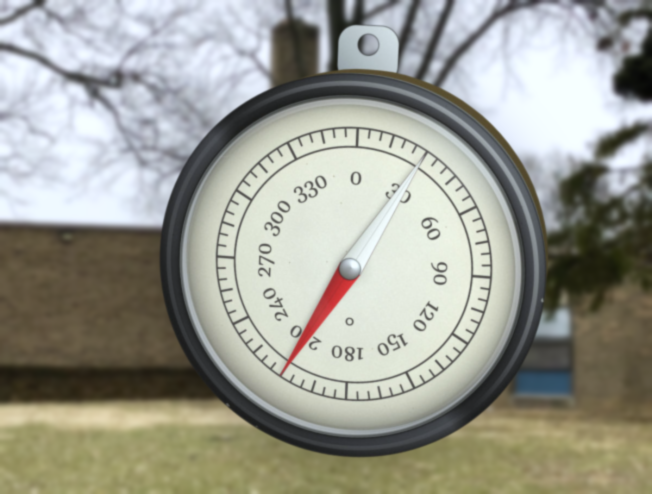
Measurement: 210,°
